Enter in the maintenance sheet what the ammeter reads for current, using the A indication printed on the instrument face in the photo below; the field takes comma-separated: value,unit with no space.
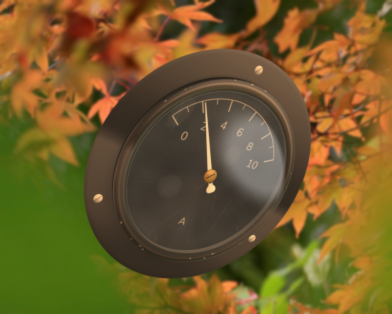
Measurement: 2,A
